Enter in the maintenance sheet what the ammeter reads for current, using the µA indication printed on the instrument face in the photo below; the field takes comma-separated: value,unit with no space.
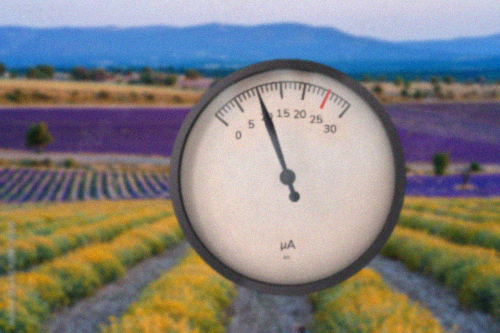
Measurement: 10,µA
